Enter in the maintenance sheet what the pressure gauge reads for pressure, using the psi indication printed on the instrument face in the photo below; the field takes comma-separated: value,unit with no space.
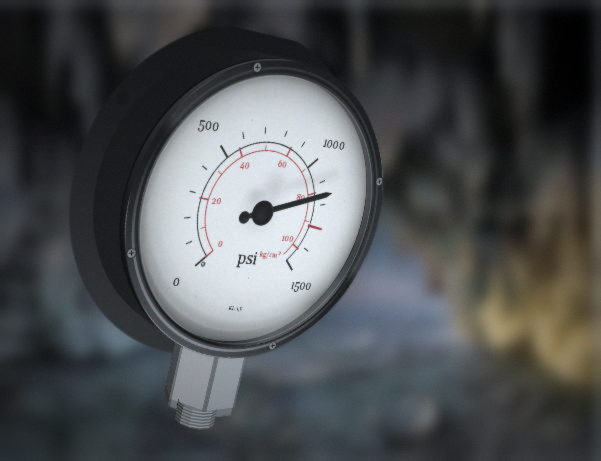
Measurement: 1150,psi
